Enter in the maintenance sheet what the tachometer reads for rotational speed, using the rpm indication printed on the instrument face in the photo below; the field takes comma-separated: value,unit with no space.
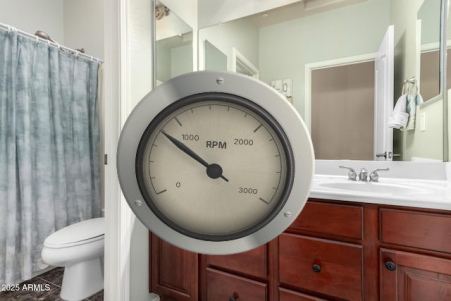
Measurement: 800,rpm
